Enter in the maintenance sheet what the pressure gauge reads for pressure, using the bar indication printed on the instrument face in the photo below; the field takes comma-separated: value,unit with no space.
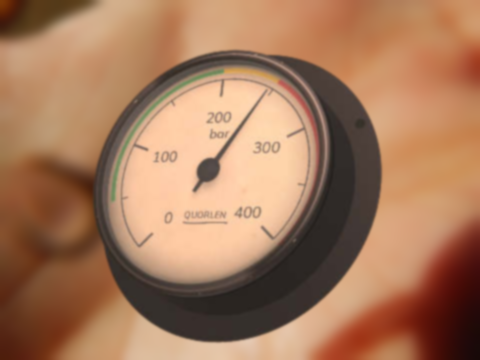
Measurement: 250,bar
